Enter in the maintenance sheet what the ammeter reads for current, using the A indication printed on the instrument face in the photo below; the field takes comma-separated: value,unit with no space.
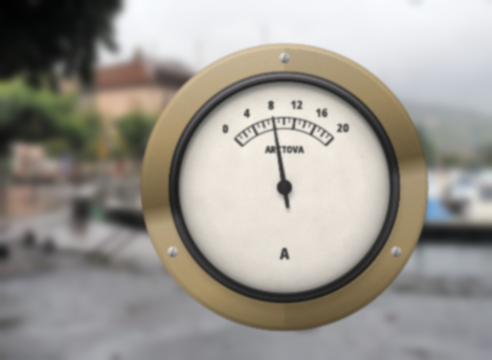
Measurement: 8,A
